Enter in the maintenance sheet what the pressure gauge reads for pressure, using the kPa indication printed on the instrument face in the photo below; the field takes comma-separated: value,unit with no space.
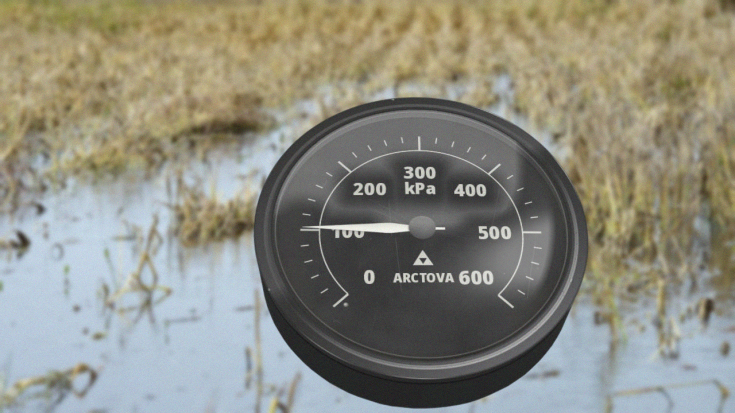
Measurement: 100,kPa
